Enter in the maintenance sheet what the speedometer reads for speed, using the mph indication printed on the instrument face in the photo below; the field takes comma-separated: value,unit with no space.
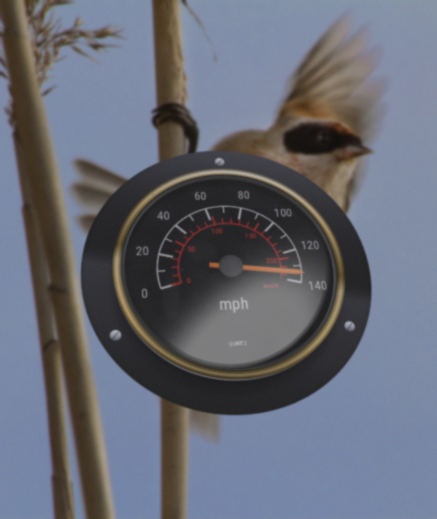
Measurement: 135,mph
